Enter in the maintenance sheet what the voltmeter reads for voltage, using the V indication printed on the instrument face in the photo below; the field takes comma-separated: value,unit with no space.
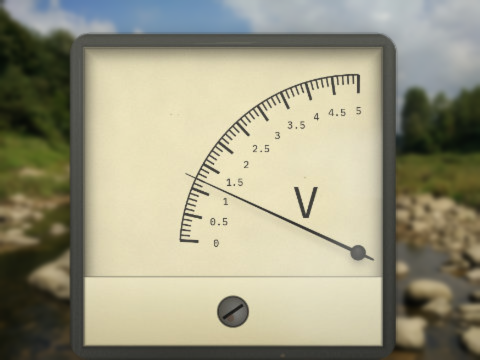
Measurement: 1.2,V
